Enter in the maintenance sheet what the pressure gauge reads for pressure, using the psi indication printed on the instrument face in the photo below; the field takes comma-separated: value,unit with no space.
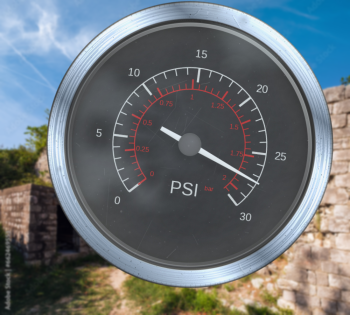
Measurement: 27.5,psi
